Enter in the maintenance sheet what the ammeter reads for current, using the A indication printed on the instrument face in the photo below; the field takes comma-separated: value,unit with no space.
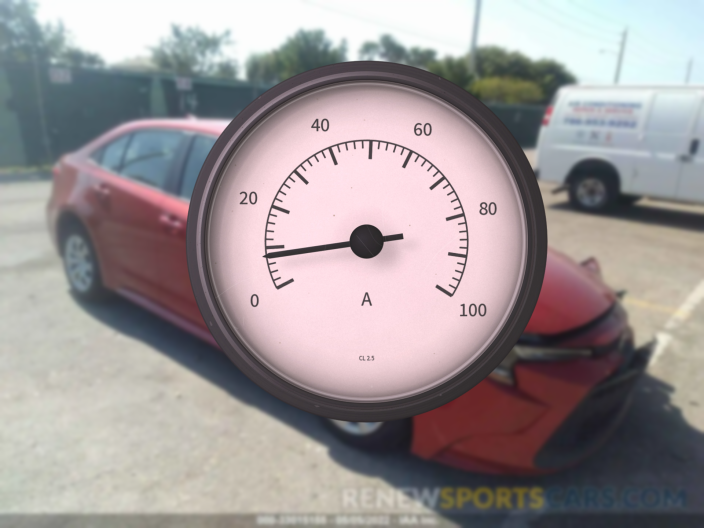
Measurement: 8,A
